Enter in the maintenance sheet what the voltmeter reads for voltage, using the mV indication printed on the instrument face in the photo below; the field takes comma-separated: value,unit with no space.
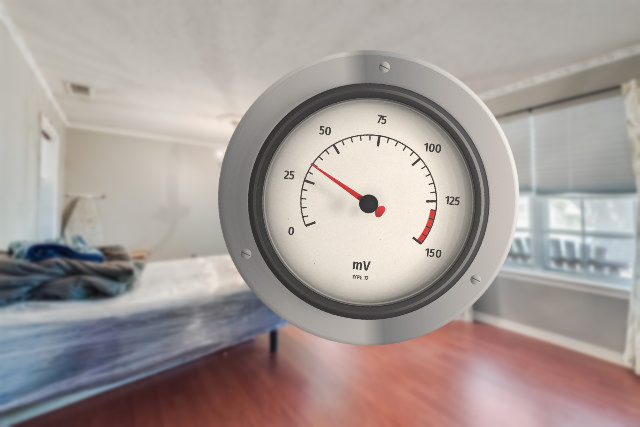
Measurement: 35,mV
